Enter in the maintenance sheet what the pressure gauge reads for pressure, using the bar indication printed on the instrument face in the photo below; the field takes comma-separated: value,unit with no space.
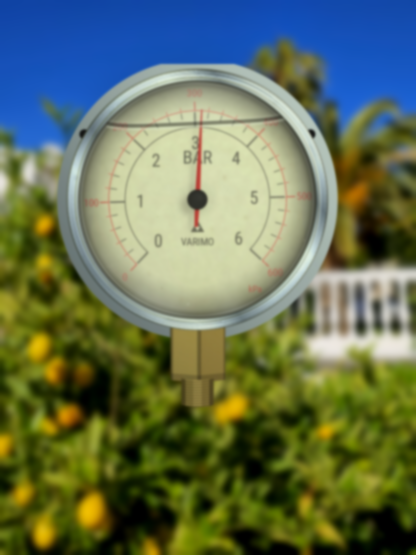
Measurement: 3.1,bar
